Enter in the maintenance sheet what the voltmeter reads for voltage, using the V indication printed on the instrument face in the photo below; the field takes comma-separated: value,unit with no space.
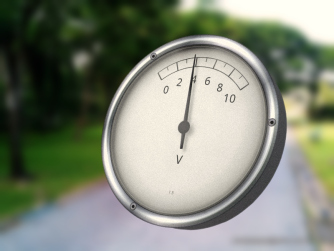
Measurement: 4,V
